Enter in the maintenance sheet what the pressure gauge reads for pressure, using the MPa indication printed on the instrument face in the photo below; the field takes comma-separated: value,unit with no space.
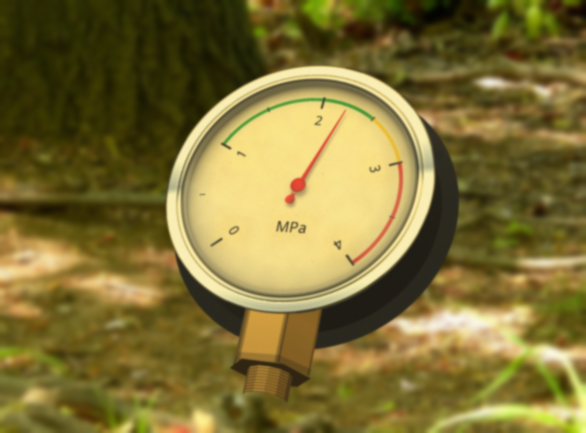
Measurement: 2.25,MPa
